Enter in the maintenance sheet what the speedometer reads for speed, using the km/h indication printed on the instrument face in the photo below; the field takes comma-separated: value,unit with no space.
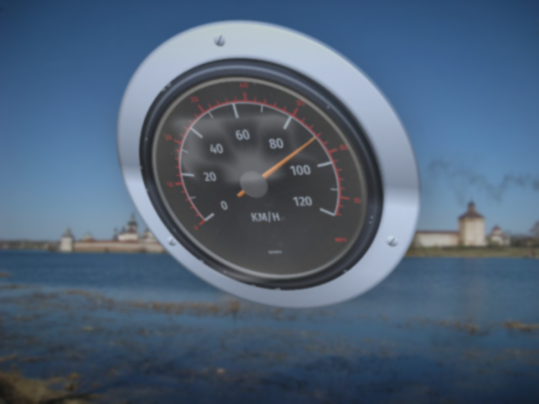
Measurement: 90,km/h
